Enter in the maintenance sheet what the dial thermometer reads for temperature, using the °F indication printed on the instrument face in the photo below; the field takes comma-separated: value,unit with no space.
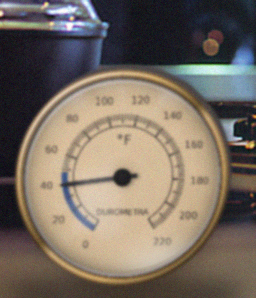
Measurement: 40,°F
